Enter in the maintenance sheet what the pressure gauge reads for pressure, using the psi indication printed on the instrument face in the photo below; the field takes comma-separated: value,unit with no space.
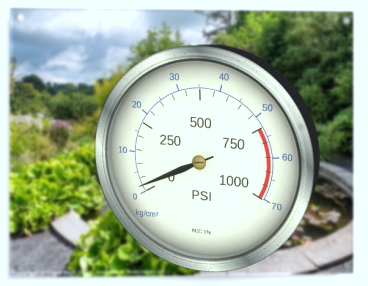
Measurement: 25,psi
